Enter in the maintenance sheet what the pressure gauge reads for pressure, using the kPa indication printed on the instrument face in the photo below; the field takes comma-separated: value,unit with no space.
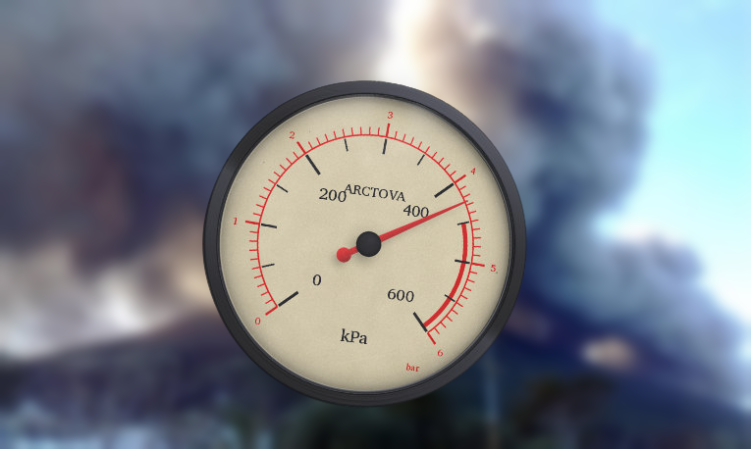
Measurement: 425,kPa
